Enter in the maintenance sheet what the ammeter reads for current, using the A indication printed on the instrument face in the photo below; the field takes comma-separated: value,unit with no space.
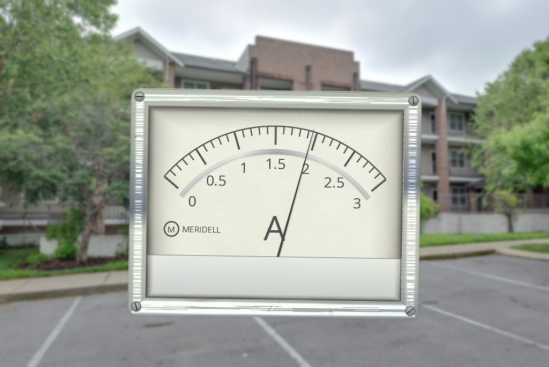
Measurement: 1.95,A
